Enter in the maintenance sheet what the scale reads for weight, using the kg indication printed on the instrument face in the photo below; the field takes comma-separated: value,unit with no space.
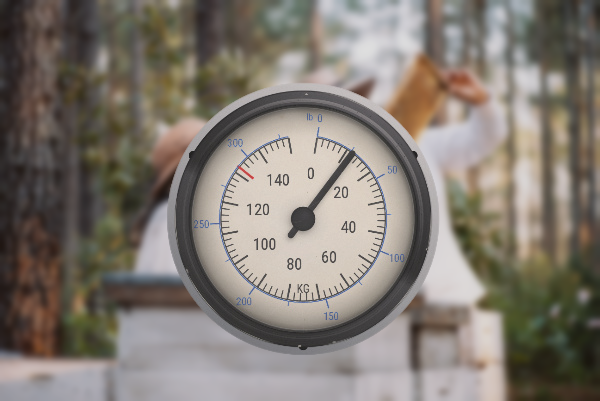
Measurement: 12,kg
